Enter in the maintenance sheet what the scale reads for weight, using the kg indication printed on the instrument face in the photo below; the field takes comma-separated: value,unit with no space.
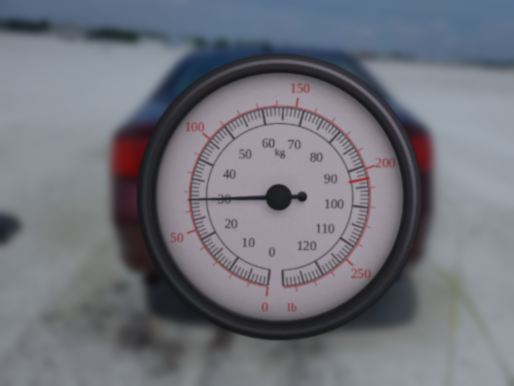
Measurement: 30,kg
